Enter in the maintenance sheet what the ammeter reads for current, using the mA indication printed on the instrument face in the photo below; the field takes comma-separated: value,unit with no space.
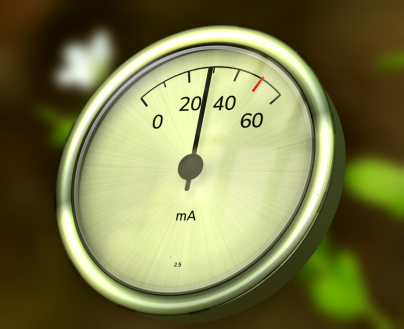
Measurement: 30,mA
